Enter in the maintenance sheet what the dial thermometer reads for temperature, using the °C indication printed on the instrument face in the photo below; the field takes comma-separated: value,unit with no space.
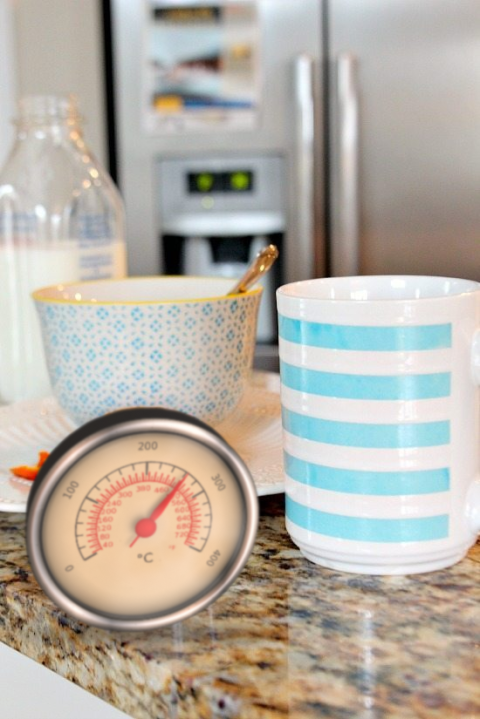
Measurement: 260,°C
